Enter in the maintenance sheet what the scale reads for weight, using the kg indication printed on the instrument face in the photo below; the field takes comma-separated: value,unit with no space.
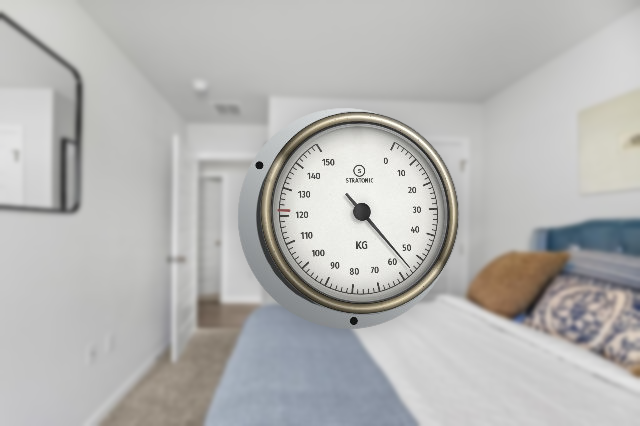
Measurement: 56,kg
